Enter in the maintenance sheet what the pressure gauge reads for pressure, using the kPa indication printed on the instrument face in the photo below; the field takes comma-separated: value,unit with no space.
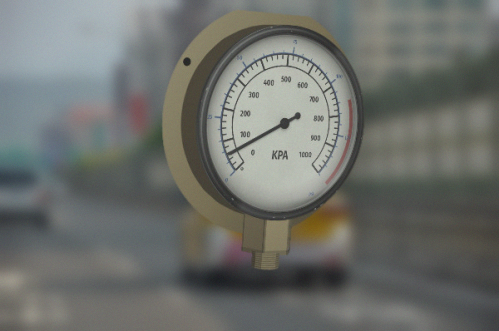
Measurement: 60,kPa
